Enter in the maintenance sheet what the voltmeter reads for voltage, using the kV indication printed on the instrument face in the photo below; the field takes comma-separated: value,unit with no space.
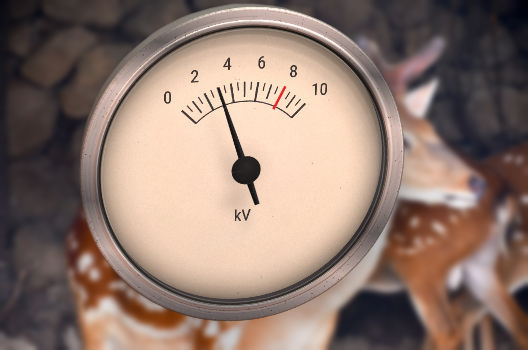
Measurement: 3,kV
